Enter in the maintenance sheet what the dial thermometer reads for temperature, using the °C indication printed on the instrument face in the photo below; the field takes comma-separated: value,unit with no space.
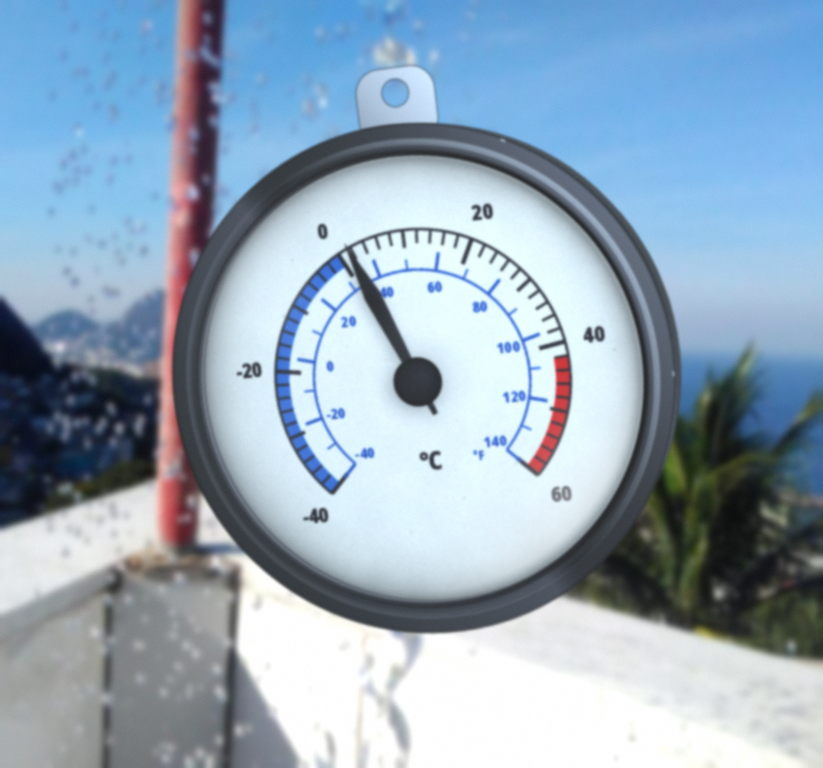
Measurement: 2,°C
